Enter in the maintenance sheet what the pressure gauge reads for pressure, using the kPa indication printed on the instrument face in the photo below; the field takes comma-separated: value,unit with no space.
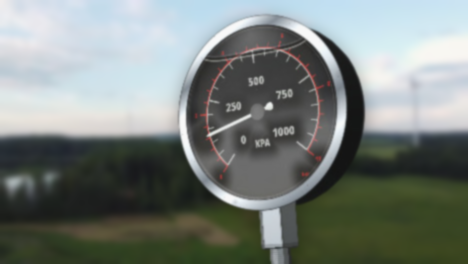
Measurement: 125,kPa
